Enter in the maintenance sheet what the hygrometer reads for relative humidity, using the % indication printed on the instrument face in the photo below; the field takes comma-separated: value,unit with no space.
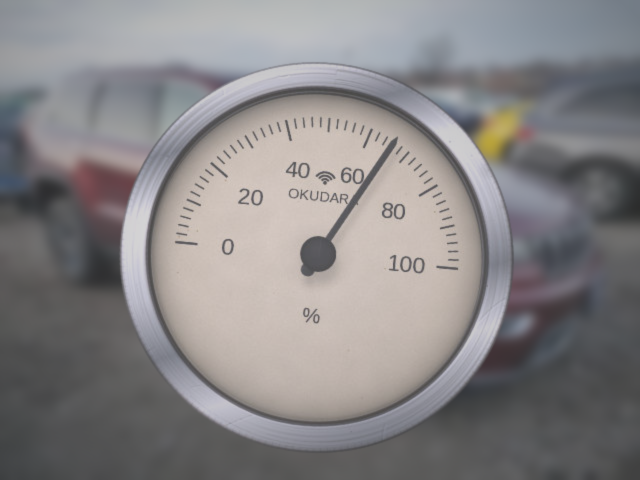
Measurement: 66,%
